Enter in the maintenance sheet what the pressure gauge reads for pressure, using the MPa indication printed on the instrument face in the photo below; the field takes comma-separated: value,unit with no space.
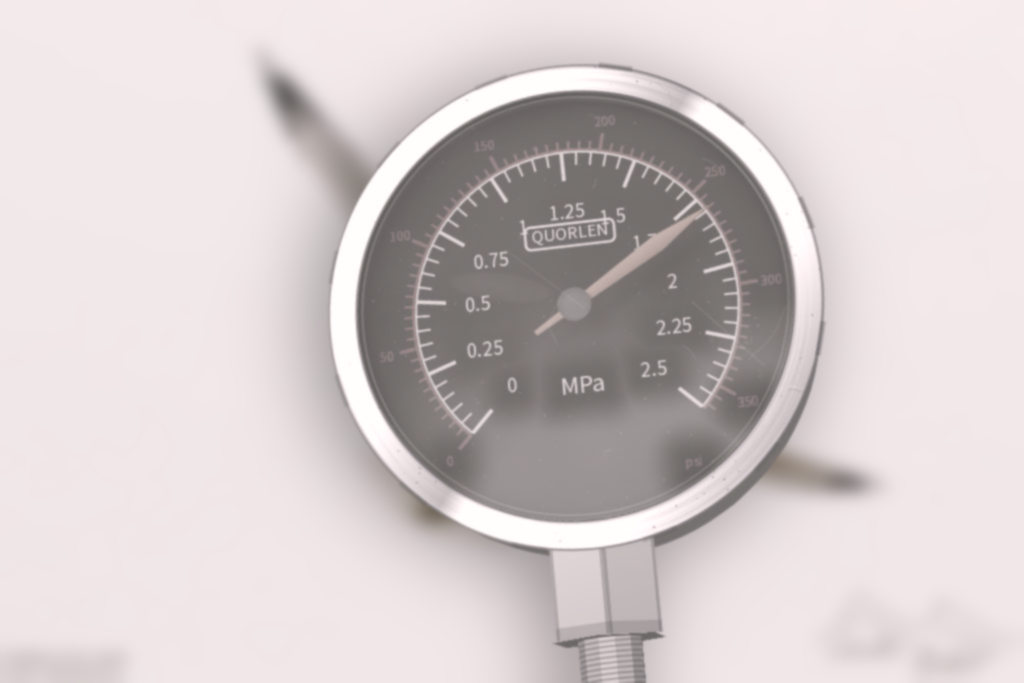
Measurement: 1.8,MPa
